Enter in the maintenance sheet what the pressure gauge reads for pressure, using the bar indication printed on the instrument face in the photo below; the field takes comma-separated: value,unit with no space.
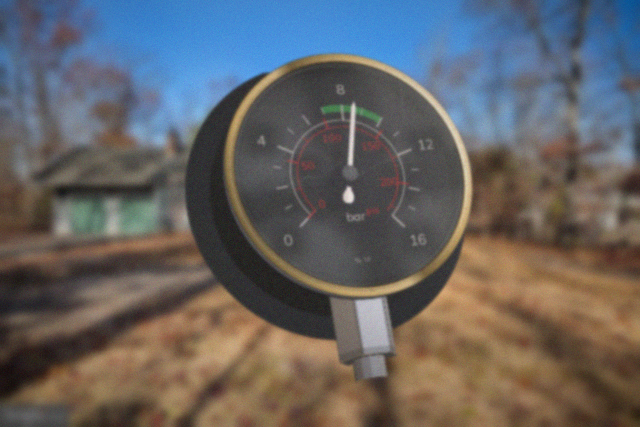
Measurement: 8.5,bar
